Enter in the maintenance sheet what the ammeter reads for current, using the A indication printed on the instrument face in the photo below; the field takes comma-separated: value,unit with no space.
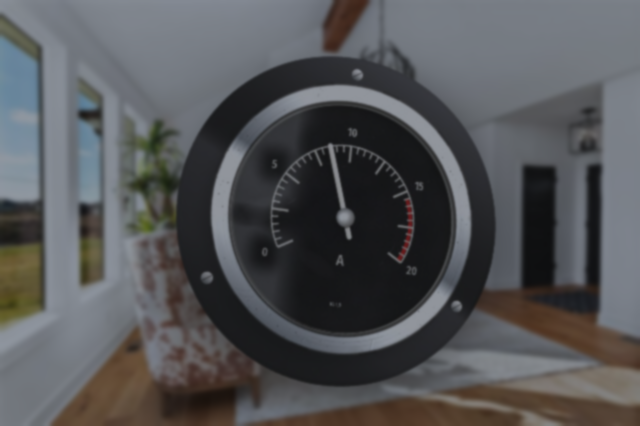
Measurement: 8.5,A
